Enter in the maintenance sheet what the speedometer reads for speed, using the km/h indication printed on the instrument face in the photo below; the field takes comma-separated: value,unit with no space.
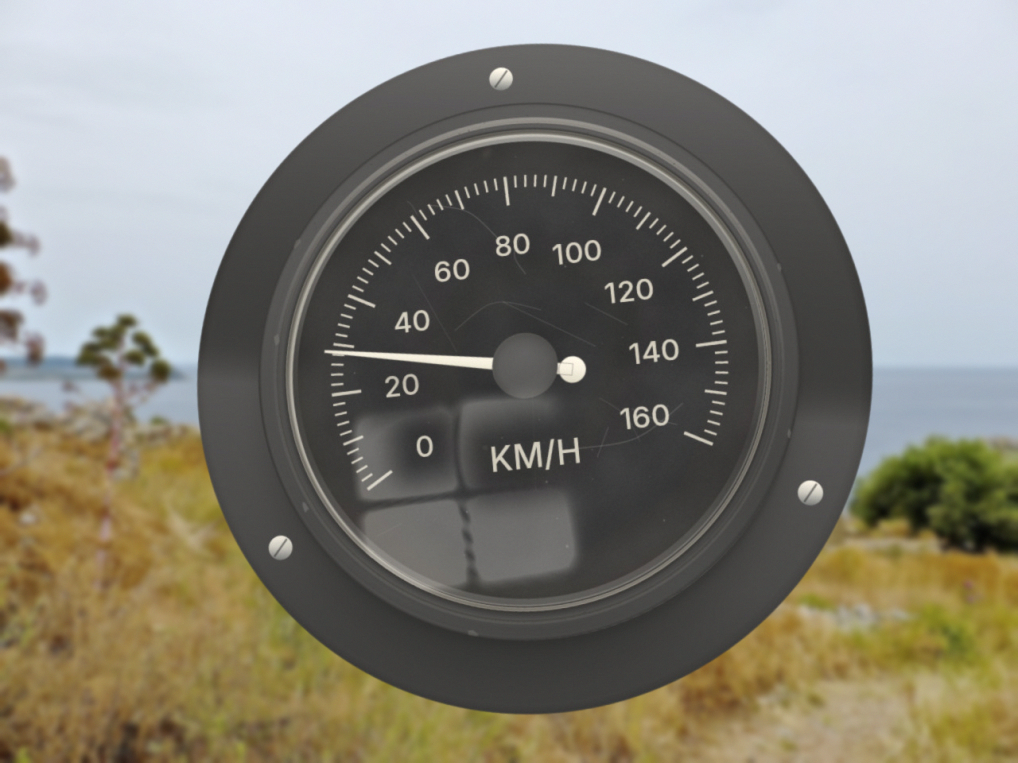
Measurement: 28,km/h
